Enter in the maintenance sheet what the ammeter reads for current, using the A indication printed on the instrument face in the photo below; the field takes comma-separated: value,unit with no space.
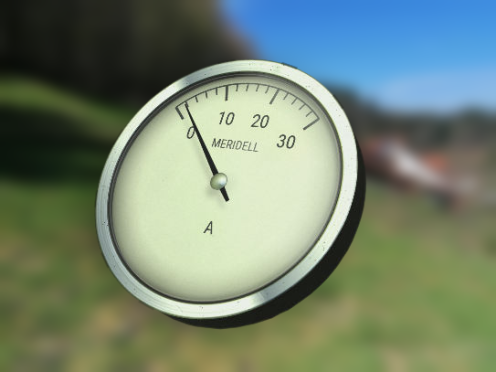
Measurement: 2,A
